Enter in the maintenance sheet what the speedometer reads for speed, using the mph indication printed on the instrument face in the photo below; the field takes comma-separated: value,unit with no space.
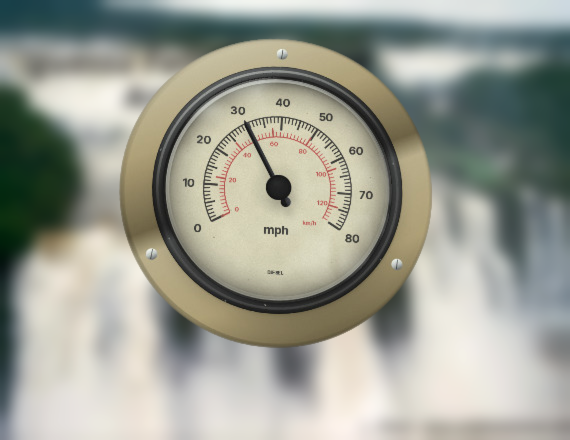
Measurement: 30,mph
